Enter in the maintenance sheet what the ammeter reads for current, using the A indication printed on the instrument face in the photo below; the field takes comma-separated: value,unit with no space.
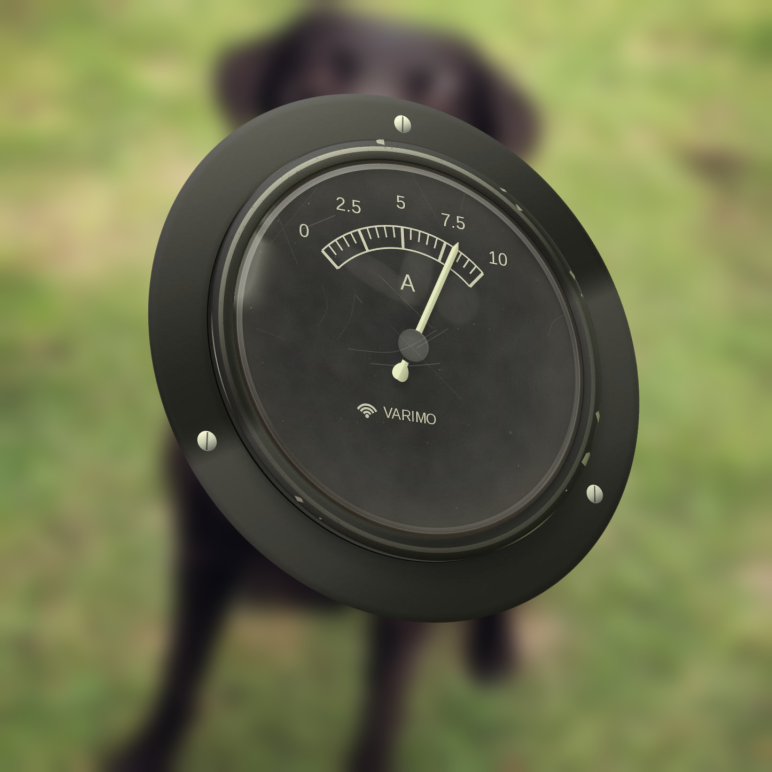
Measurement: 8,A
